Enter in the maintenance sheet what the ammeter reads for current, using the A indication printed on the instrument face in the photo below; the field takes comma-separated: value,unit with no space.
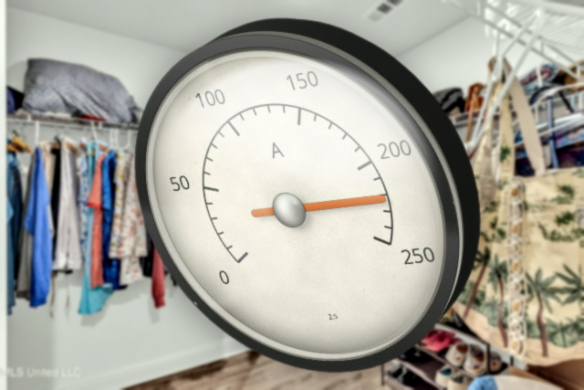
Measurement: 220,A
